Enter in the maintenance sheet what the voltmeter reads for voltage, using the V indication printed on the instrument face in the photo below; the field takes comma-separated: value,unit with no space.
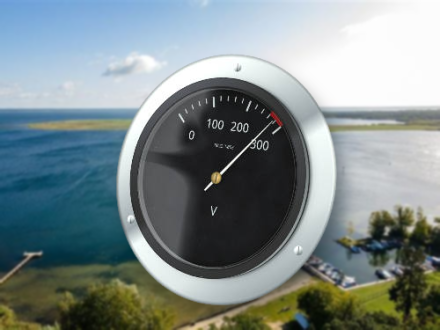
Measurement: 280,V
